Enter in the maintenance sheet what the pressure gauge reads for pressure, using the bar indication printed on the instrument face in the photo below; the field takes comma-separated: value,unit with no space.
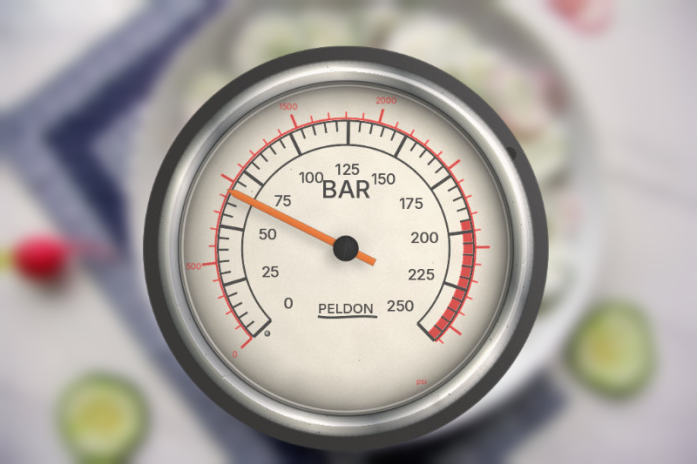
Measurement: 65,bar
